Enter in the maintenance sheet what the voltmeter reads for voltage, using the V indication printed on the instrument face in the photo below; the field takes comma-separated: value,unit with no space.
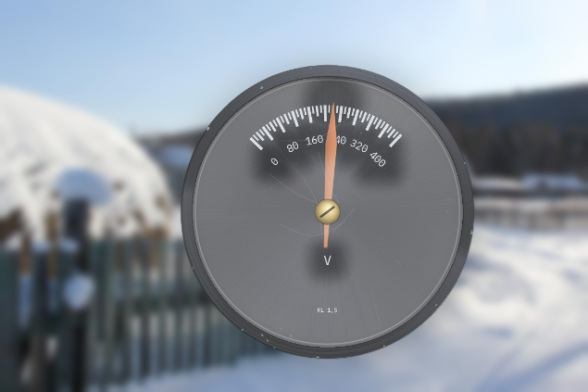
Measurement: 220,V
